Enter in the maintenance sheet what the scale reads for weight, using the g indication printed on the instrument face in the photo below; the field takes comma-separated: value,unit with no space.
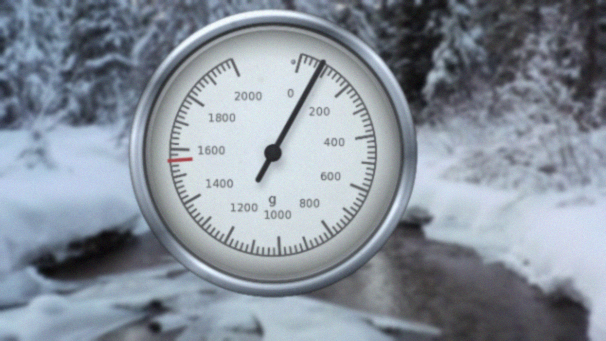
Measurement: 80,g
